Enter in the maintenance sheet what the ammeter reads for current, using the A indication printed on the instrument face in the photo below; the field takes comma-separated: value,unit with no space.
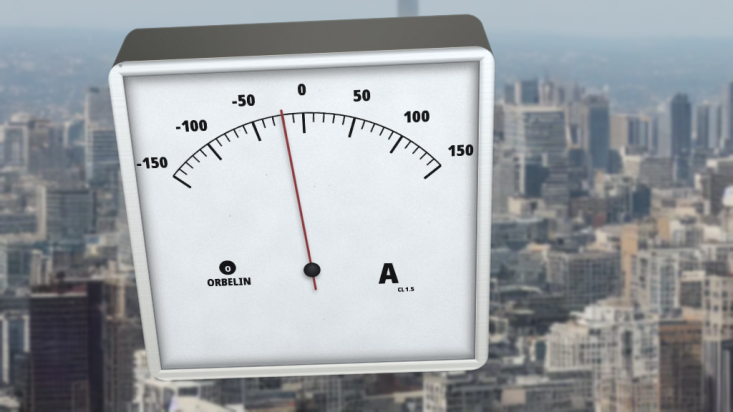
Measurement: -20,A
